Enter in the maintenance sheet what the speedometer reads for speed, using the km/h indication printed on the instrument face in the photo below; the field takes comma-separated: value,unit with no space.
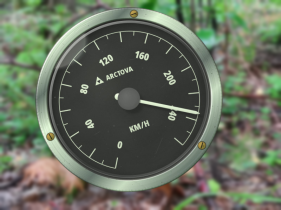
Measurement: 235,km/h
